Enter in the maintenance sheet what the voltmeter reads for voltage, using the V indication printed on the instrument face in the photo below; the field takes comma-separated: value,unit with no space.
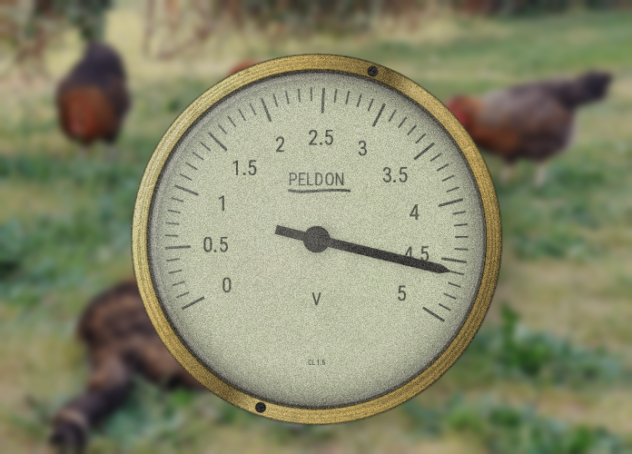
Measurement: 4.6,V
